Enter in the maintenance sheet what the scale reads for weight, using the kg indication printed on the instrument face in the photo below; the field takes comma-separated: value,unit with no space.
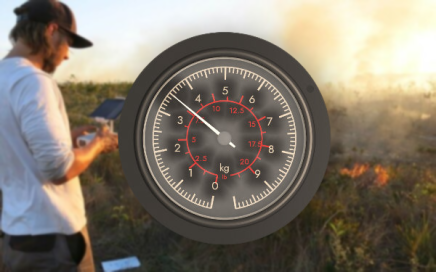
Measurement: 3.5,kg
